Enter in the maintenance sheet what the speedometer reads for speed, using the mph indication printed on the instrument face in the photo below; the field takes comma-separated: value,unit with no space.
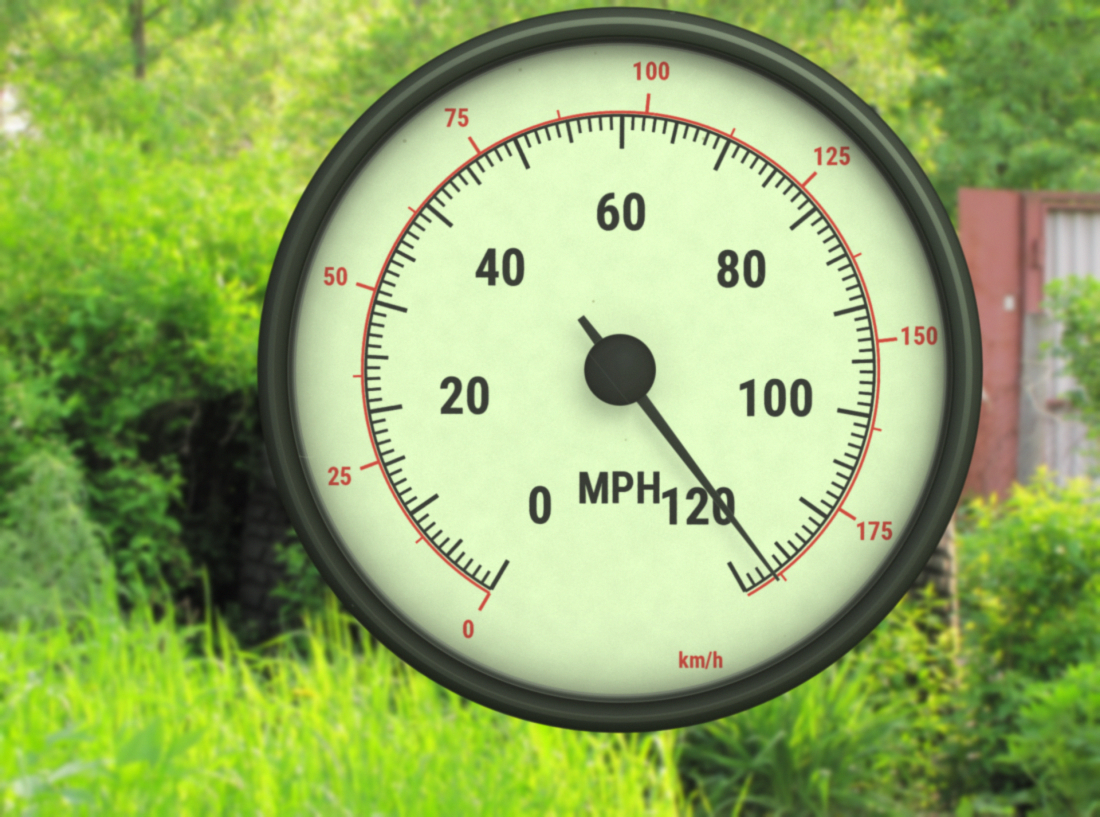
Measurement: 117,mph
